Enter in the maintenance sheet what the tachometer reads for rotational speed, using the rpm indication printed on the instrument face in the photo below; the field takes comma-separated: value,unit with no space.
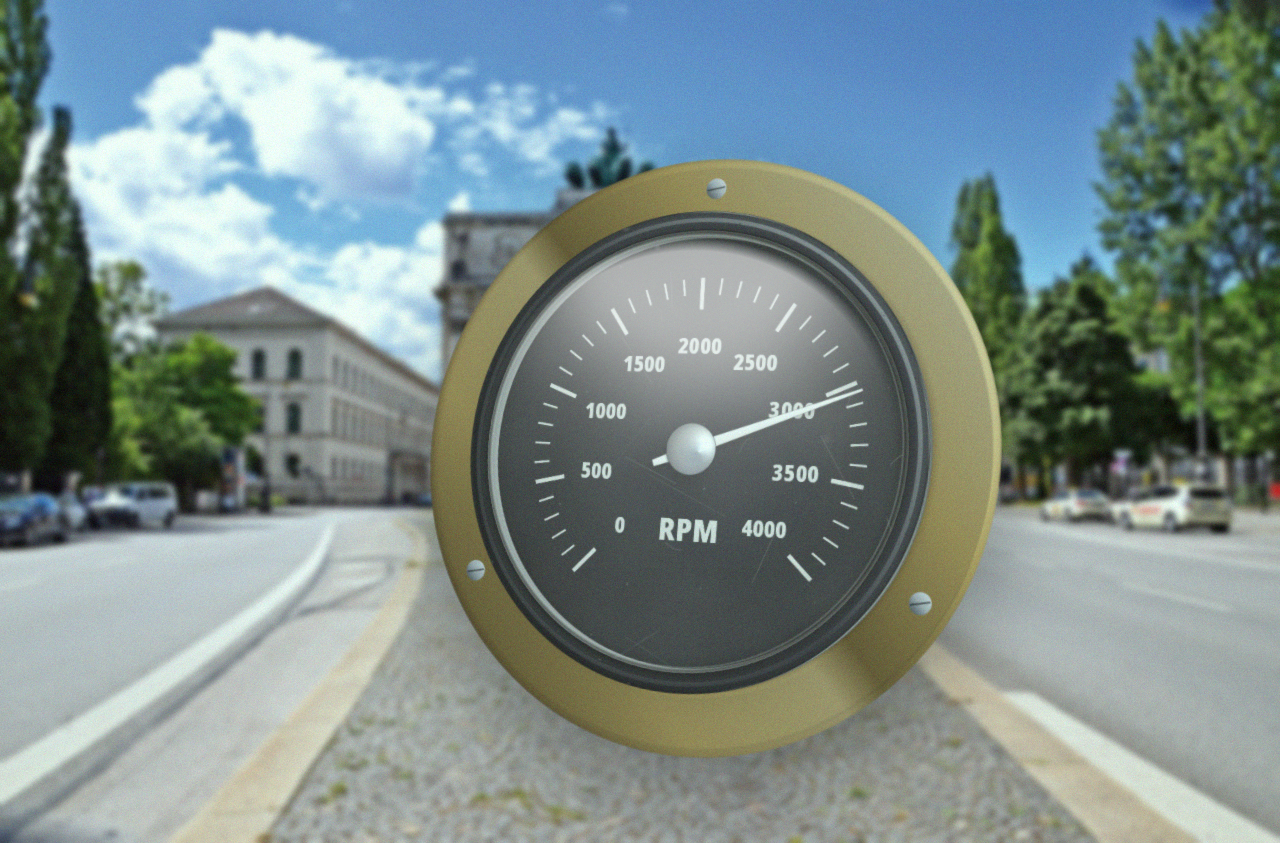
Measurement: 3050,rpm
